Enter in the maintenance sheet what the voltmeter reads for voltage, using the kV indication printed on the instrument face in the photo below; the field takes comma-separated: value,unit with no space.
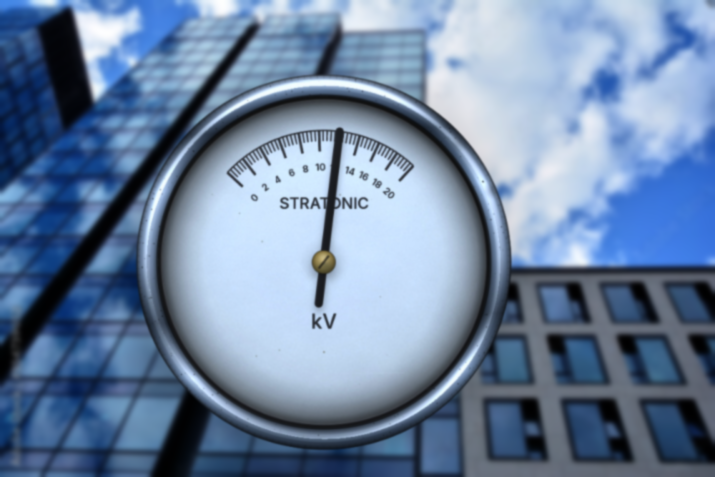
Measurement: 12,kV
